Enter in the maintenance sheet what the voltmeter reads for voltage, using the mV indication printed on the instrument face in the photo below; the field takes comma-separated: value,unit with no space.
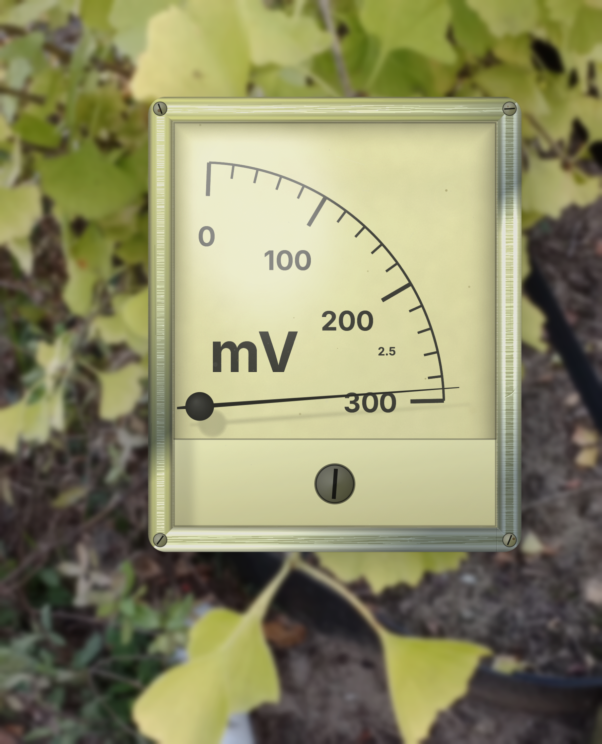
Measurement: 290,mV
